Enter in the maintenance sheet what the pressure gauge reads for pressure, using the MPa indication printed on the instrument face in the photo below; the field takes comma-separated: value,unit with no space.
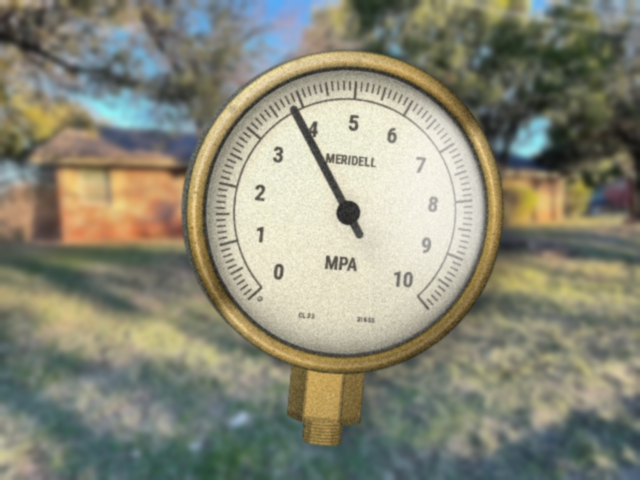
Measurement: 3.8,MPa
